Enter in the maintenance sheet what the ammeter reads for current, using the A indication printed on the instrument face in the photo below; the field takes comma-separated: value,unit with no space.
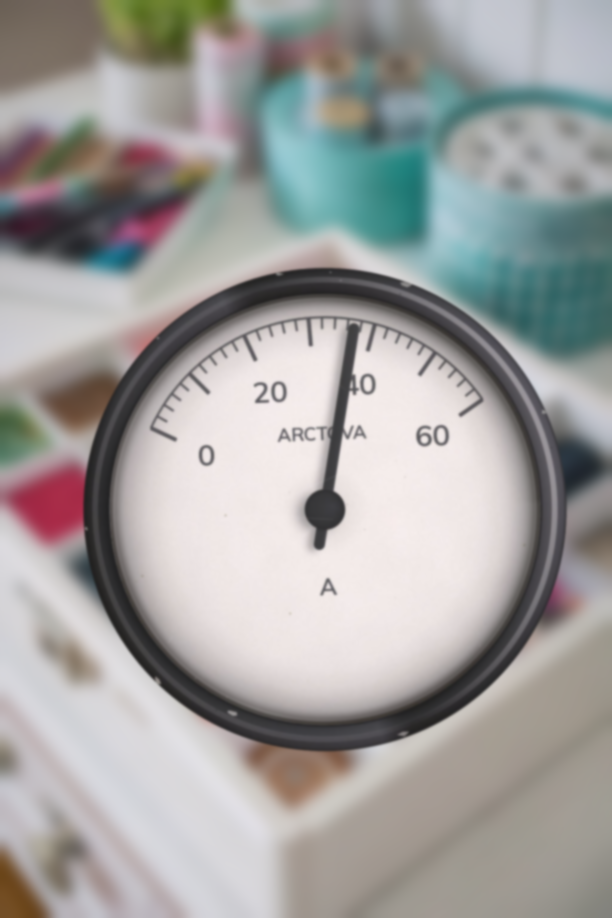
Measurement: 37,A
